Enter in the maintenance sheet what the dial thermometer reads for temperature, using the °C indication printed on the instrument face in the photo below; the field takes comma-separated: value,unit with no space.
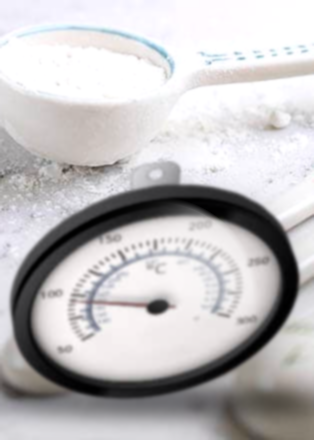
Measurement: 100,°C
